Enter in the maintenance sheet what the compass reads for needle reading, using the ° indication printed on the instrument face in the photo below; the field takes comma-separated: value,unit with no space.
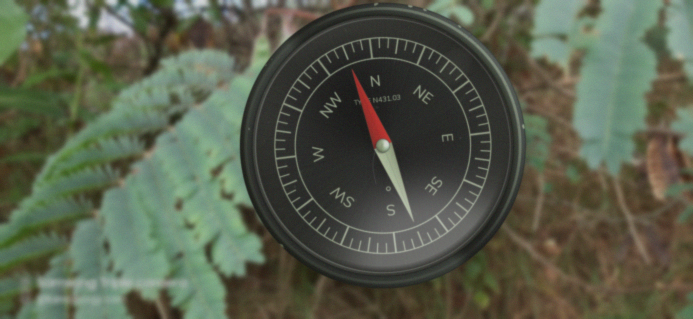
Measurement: 345,°
